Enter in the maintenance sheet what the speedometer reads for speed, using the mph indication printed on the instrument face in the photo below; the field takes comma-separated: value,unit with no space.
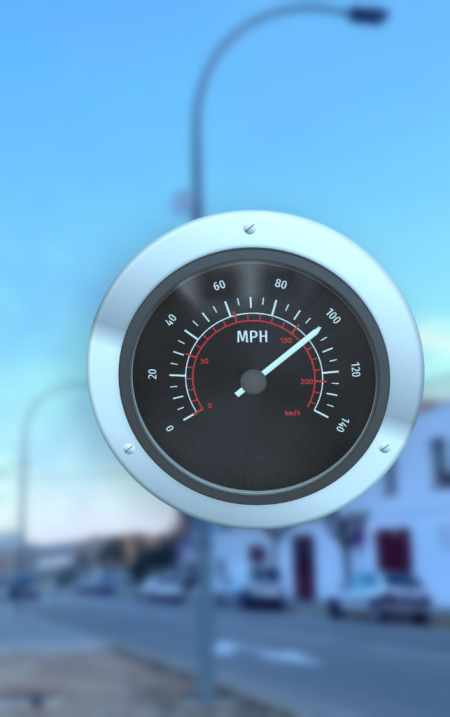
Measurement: 100,mph
